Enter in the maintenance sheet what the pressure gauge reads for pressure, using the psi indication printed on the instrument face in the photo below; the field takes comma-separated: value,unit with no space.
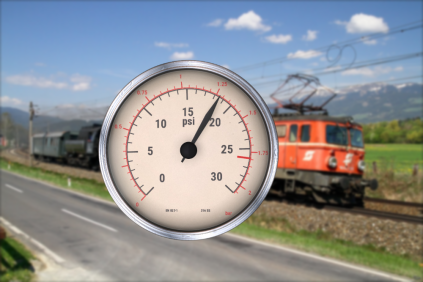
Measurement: 18.5,psi
